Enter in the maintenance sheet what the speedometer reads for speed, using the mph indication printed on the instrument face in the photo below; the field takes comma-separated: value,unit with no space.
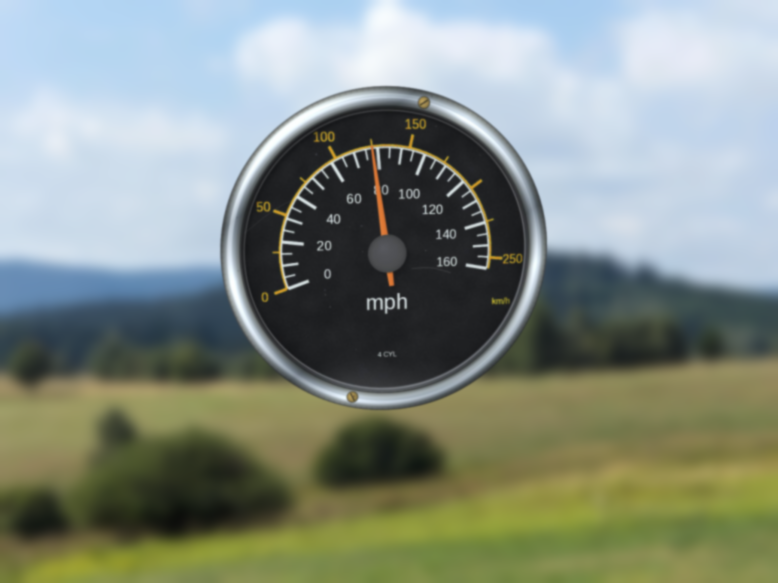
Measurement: 77.5,mph
